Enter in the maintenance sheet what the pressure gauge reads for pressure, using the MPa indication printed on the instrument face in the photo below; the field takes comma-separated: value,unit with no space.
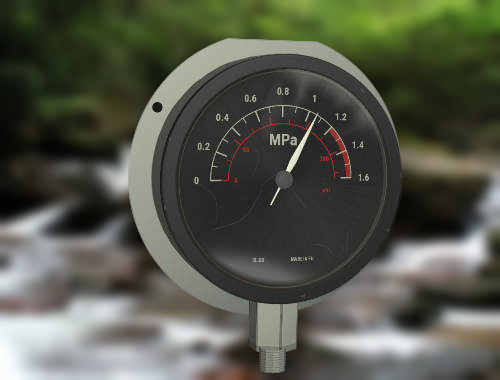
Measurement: 1.05,MPa
